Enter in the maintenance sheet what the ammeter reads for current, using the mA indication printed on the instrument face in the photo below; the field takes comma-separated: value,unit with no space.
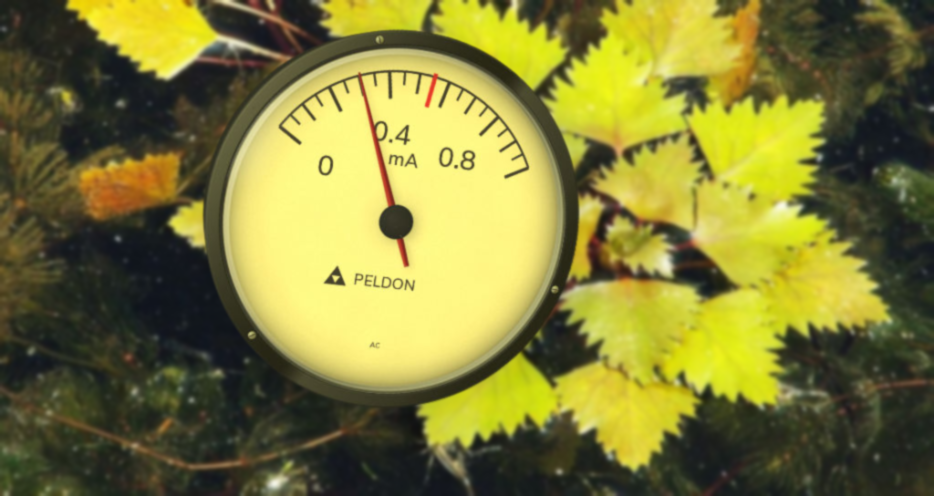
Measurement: 0.3,mA
